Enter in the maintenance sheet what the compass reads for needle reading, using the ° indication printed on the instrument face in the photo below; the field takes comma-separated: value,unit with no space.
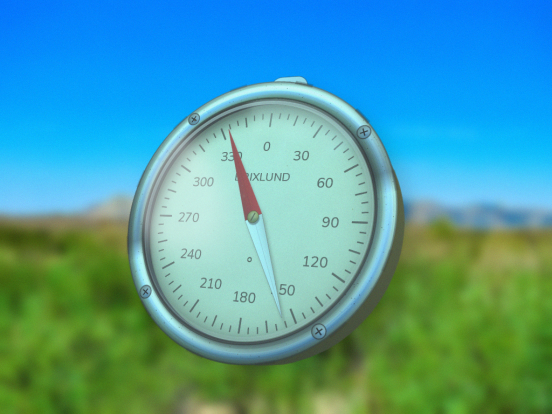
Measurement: 335,°
